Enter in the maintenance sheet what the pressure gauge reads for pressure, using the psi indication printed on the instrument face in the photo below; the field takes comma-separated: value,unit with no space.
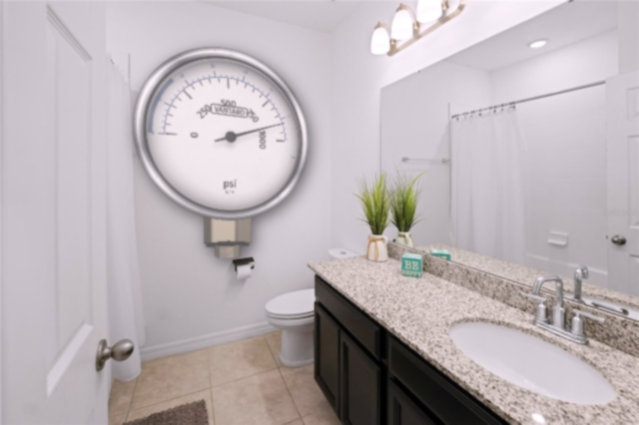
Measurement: 900,psi
